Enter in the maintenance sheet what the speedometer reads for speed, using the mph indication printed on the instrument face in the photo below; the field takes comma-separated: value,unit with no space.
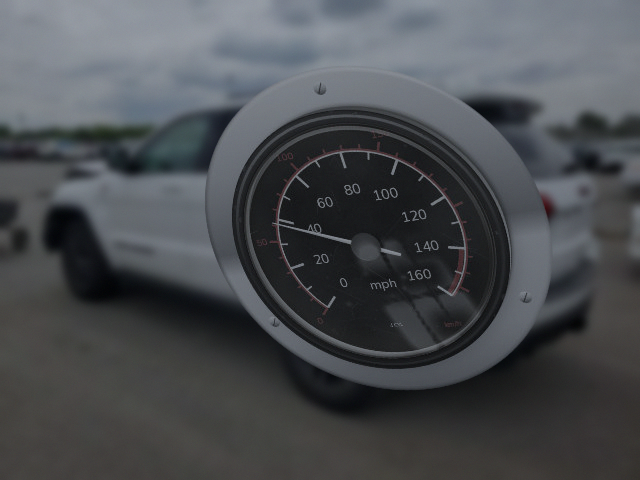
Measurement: 40,mph
